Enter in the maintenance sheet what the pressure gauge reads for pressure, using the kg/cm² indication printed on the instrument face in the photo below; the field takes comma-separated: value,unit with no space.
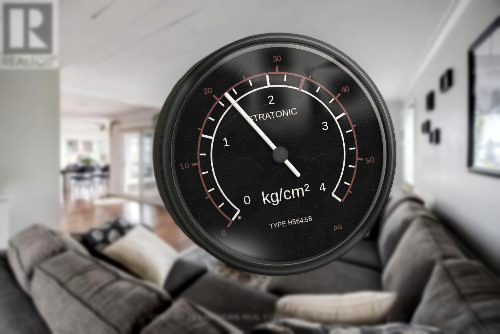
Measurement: 1.5,kg/cm²
